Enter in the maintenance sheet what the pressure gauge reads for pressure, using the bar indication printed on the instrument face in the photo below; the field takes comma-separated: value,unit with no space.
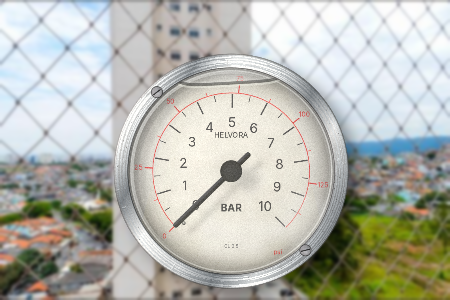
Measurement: 0,bar
